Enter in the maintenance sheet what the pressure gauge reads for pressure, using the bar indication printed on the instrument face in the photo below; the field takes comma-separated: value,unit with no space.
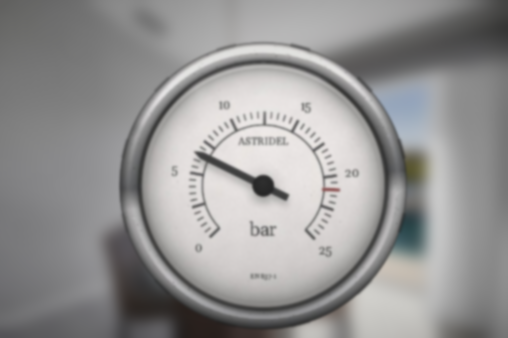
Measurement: 6.5,bar
